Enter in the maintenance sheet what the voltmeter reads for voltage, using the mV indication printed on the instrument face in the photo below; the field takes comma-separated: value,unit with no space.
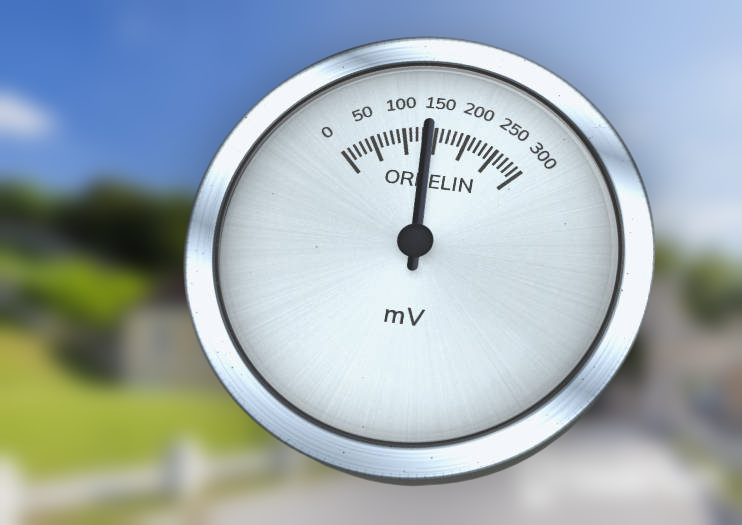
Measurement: 140,mV
